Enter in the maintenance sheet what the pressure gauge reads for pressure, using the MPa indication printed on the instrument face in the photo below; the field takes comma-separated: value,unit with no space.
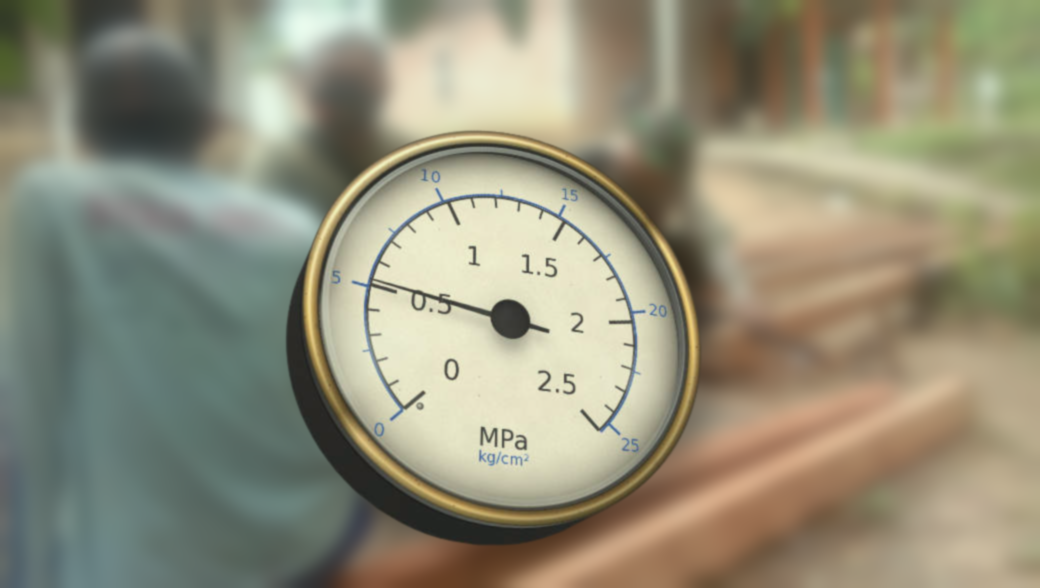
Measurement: 0.5,MPa
